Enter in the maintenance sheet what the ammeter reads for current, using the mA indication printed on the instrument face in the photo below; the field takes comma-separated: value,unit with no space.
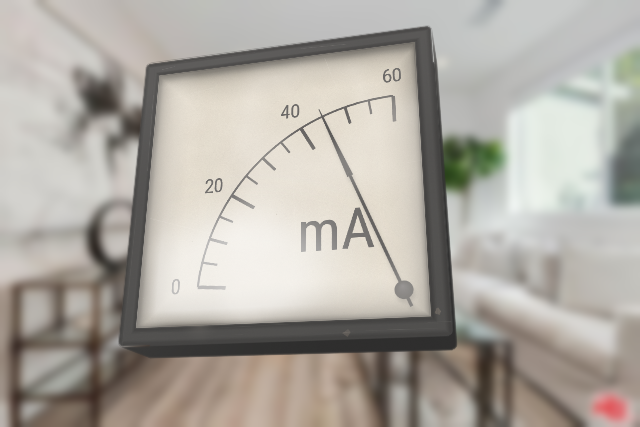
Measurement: 45,mA
